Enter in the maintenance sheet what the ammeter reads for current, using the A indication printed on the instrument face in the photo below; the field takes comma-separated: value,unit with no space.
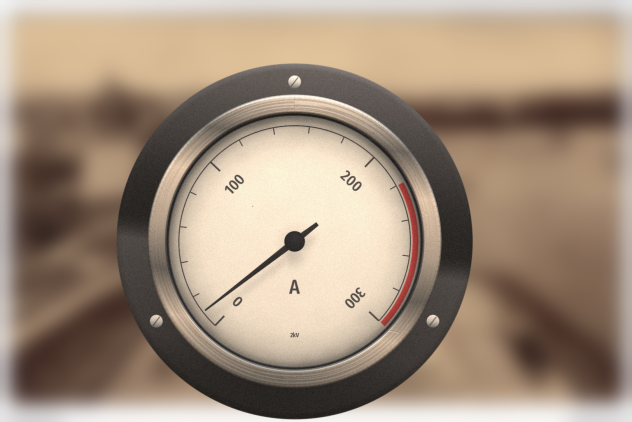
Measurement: 10,A
